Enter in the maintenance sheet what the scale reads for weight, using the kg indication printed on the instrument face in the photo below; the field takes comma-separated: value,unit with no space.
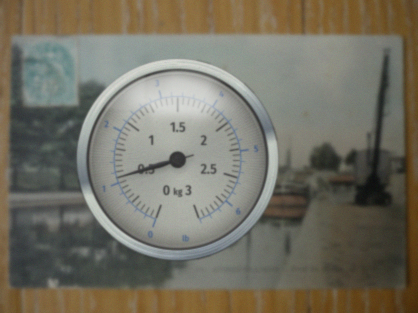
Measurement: 0.5,kg
